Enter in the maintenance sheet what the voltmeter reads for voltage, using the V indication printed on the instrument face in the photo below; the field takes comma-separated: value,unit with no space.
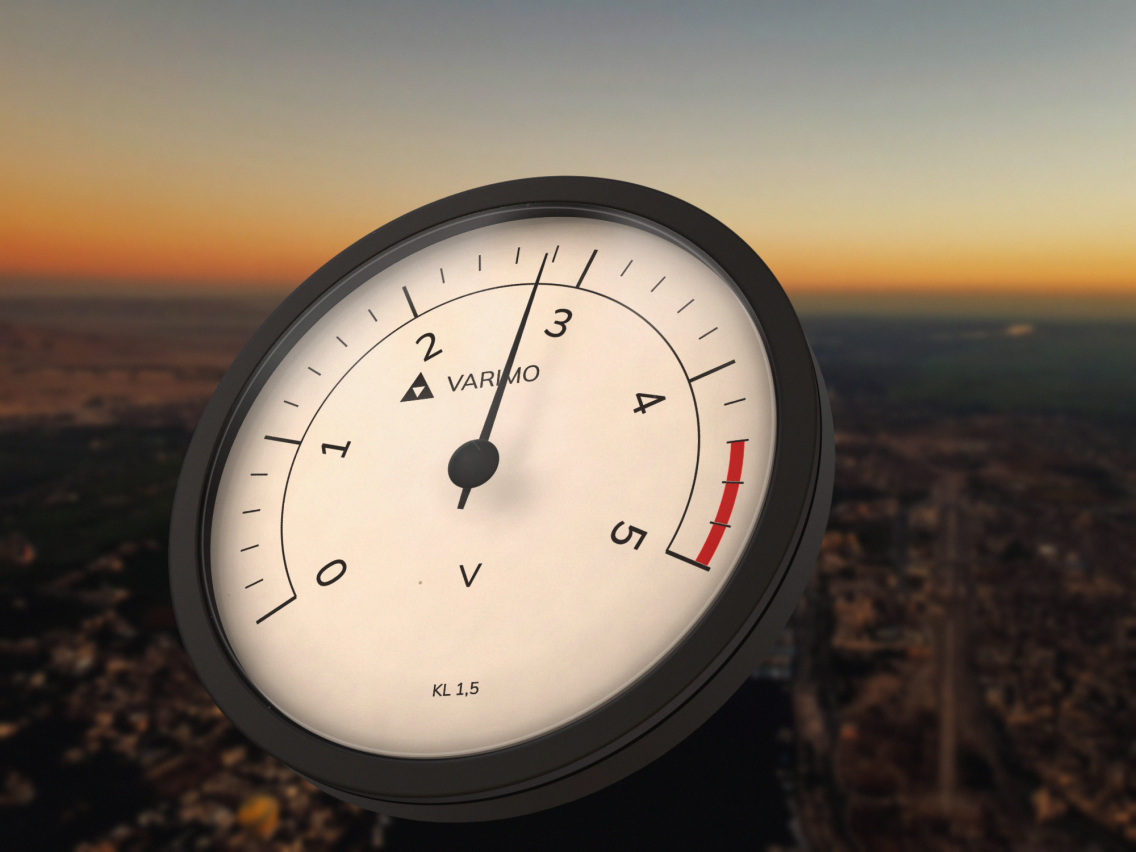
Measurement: 2.8,V
